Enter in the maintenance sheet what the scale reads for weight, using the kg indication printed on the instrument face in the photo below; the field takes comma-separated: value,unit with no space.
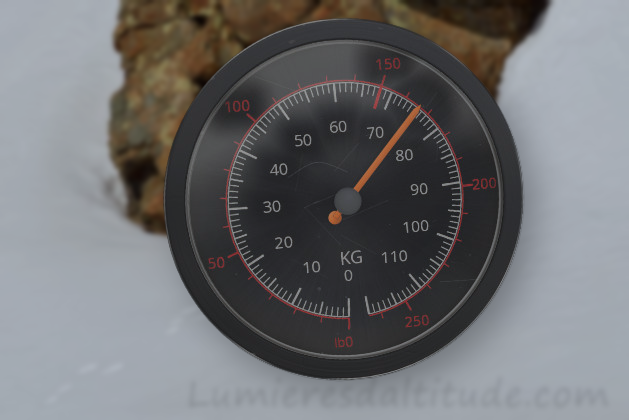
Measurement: 75,kg
